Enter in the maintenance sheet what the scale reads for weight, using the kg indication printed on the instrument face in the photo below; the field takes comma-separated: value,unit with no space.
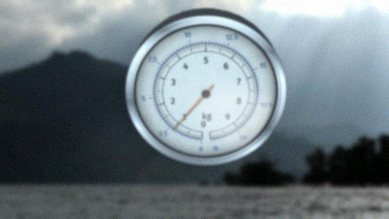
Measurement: 1,kg
